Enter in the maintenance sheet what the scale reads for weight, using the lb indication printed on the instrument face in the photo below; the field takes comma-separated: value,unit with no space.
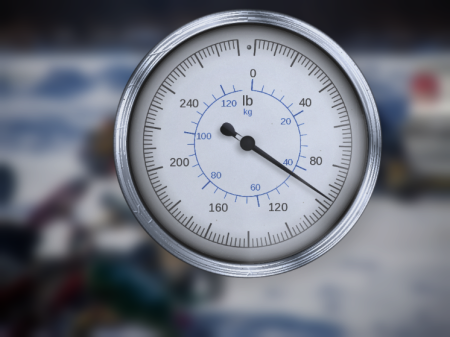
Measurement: 96,lb
